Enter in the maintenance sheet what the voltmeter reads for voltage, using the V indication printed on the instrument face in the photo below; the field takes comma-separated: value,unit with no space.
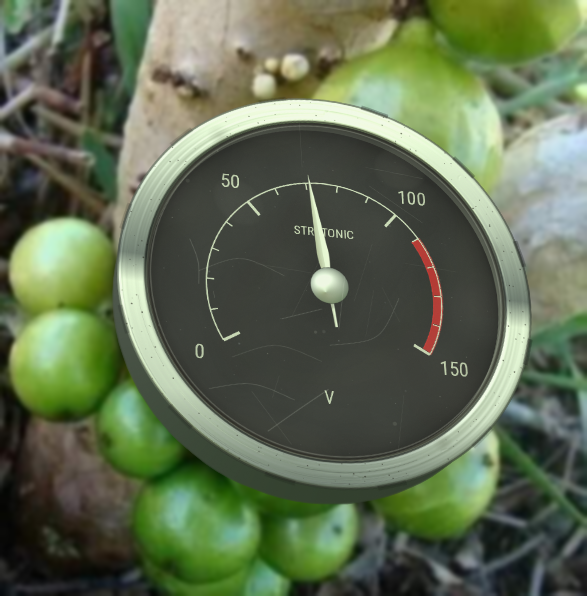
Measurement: 70,V
